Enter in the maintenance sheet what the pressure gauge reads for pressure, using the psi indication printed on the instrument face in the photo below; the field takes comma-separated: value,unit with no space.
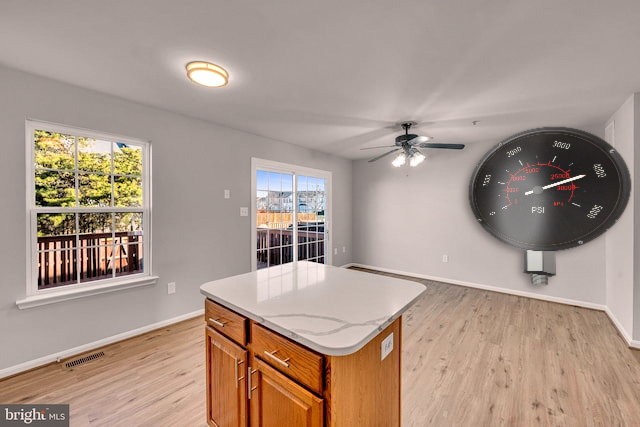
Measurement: 4000,psi
